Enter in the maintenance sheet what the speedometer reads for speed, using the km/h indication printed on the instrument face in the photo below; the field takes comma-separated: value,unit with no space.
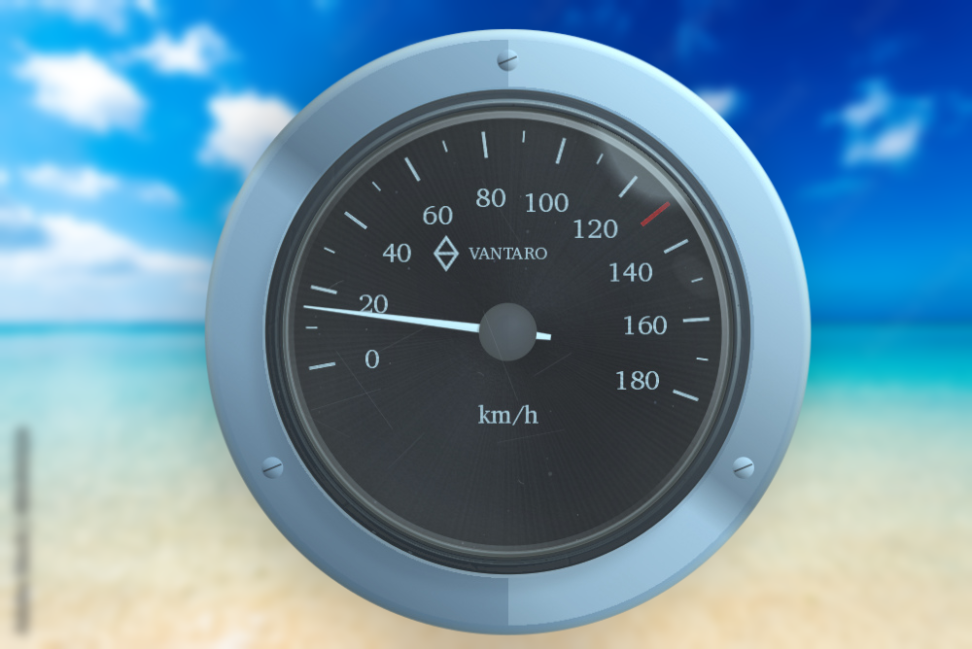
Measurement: 15,km/h
